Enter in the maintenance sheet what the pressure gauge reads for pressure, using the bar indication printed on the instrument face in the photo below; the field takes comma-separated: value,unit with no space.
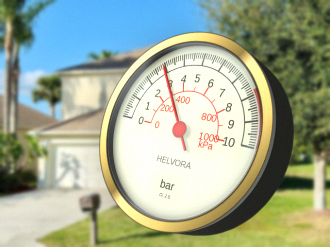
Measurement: 3,bar
